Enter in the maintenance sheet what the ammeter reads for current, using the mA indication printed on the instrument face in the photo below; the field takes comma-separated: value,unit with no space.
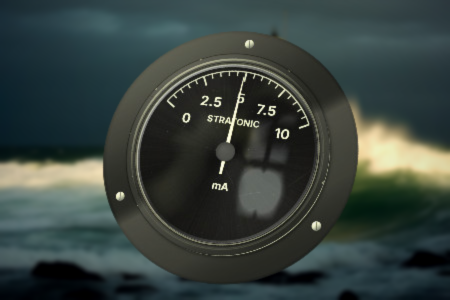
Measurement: 5,mA
